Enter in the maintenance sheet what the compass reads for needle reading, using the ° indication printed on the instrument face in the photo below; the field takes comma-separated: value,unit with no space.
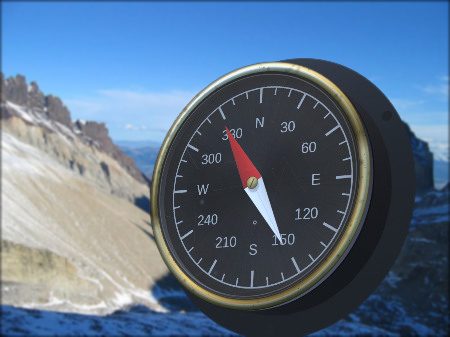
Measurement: 330,°
